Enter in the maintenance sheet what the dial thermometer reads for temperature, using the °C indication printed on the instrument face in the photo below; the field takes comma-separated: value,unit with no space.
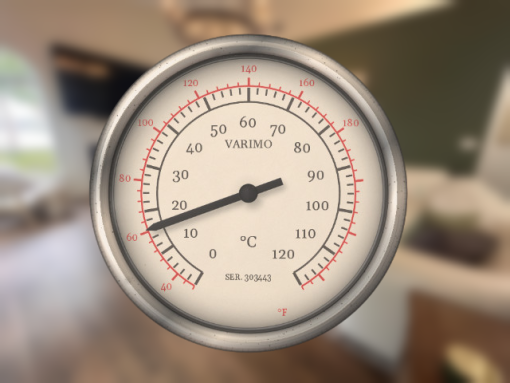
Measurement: 16,°C
